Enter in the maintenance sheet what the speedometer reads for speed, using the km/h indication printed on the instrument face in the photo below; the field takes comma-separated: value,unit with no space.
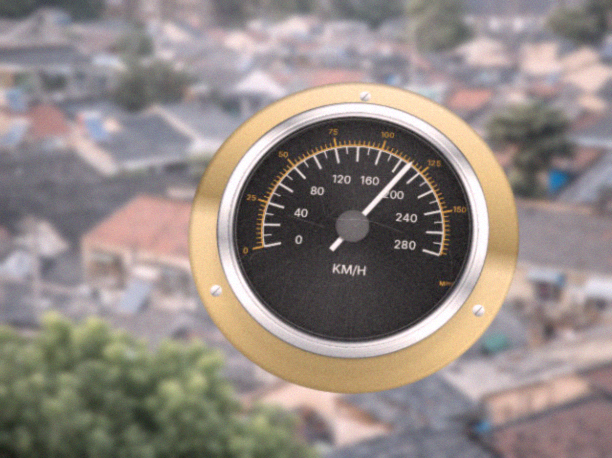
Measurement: 190,km/h
